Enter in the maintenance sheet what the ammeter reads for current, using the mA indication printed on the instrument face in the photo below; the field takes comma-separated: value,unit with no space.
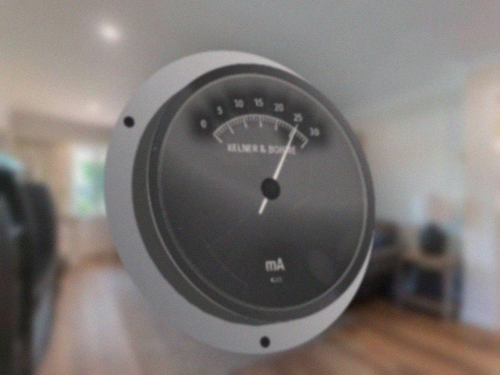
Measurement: 25,mA
